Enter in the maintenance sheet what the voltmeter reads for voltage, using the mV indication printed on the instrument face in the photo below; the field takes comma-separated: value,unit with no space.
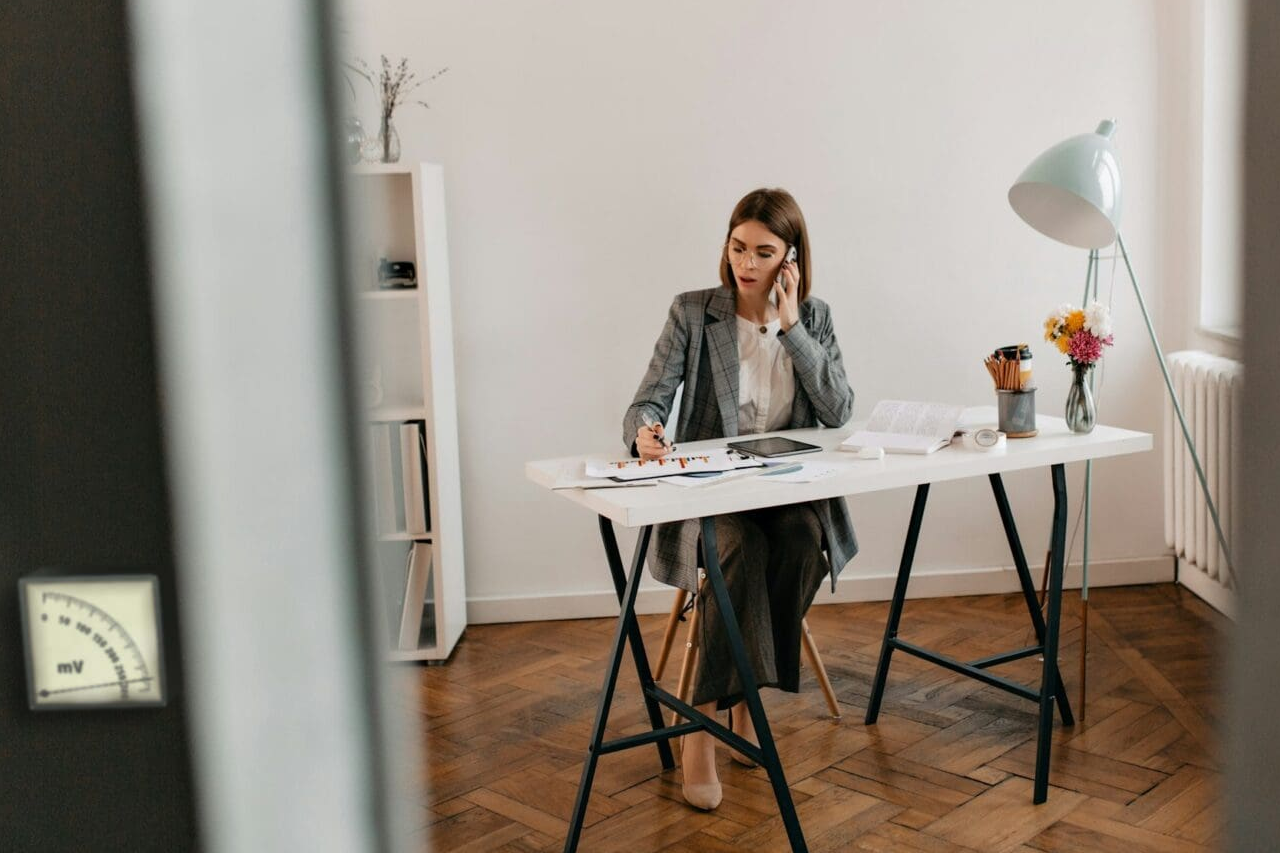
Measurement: 275,mV
